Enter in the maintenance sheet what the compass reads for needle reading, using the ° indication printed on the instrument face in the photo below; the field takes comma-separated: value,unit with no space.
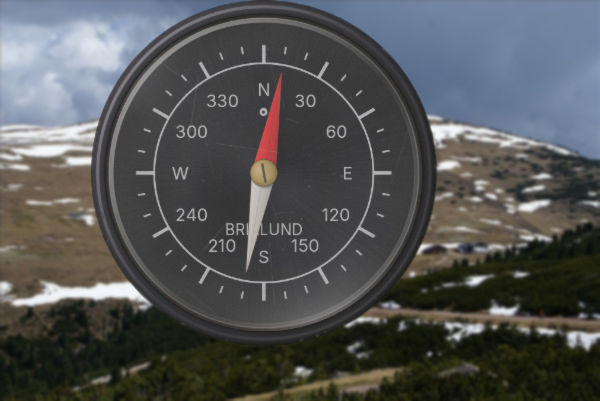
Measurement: 10,°
